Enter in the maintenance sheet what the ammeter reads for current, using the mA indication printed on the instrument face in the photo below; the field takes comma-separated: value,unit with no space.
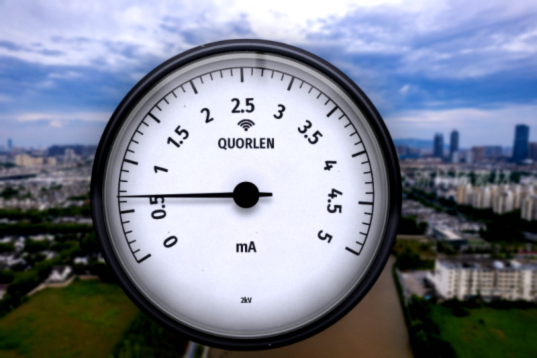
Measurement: 0.65,mA
